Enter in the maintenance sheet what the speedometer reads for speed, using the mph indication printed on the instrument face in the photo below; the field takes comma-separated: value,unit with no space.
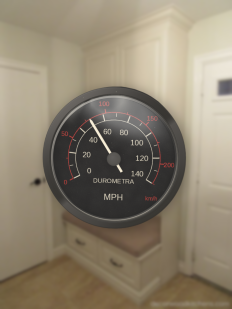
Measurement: 50,mph
